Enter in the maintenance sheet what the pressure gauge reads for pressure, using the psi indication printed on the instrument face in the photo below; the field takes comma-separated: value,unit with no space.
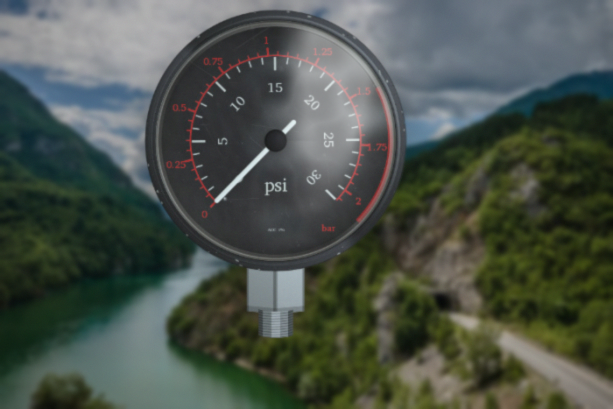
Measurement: 0,psi
